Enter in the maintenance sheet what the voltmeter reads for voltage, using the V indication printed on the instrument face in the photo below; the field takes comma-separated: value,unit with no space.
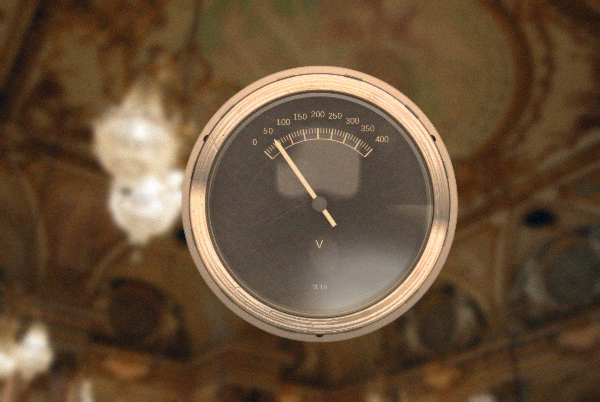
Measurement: 50,V
